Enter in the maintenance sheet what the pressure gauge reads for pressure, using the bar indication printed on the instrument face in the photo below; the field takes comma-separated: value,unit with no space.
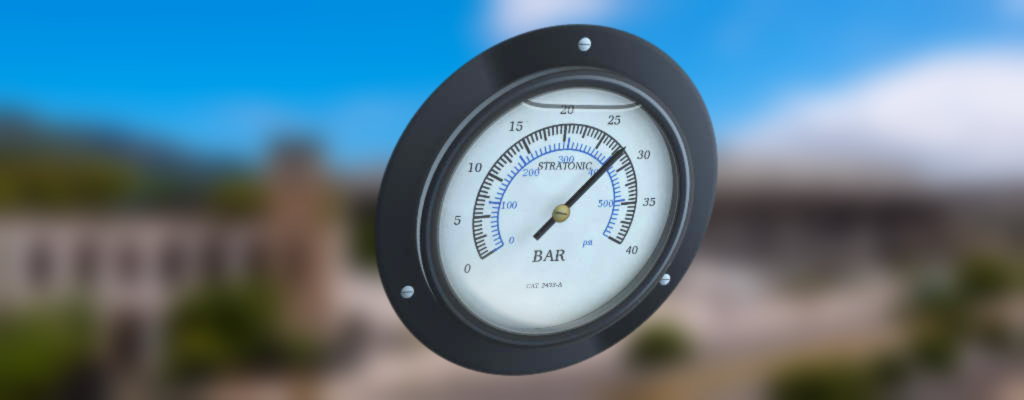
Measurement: 27.5,bar
